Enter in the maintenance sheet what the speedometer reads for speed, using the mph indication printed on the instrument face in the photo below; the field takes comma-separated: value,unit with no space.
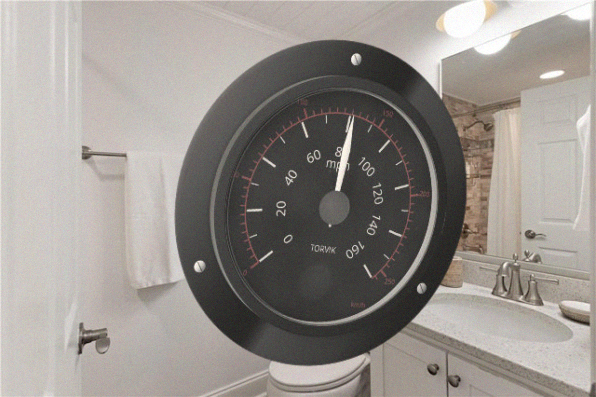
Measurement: 80,mph
